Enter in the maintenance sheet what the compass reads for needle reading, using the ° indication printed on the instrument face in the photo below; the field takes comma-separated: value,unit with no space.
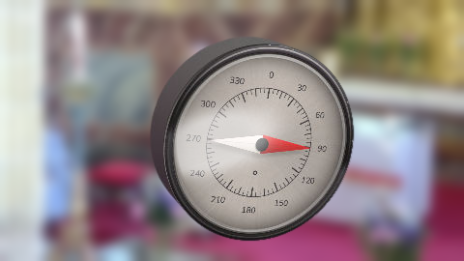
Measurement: 90,°
